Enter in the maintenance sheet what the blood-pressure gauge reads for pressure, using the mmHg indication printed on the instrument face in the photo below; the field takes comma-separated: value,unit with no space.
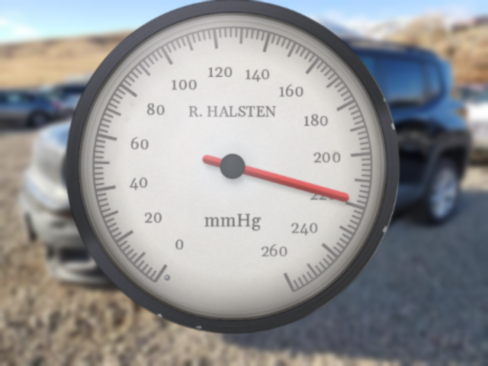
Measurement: 218,mmHg
